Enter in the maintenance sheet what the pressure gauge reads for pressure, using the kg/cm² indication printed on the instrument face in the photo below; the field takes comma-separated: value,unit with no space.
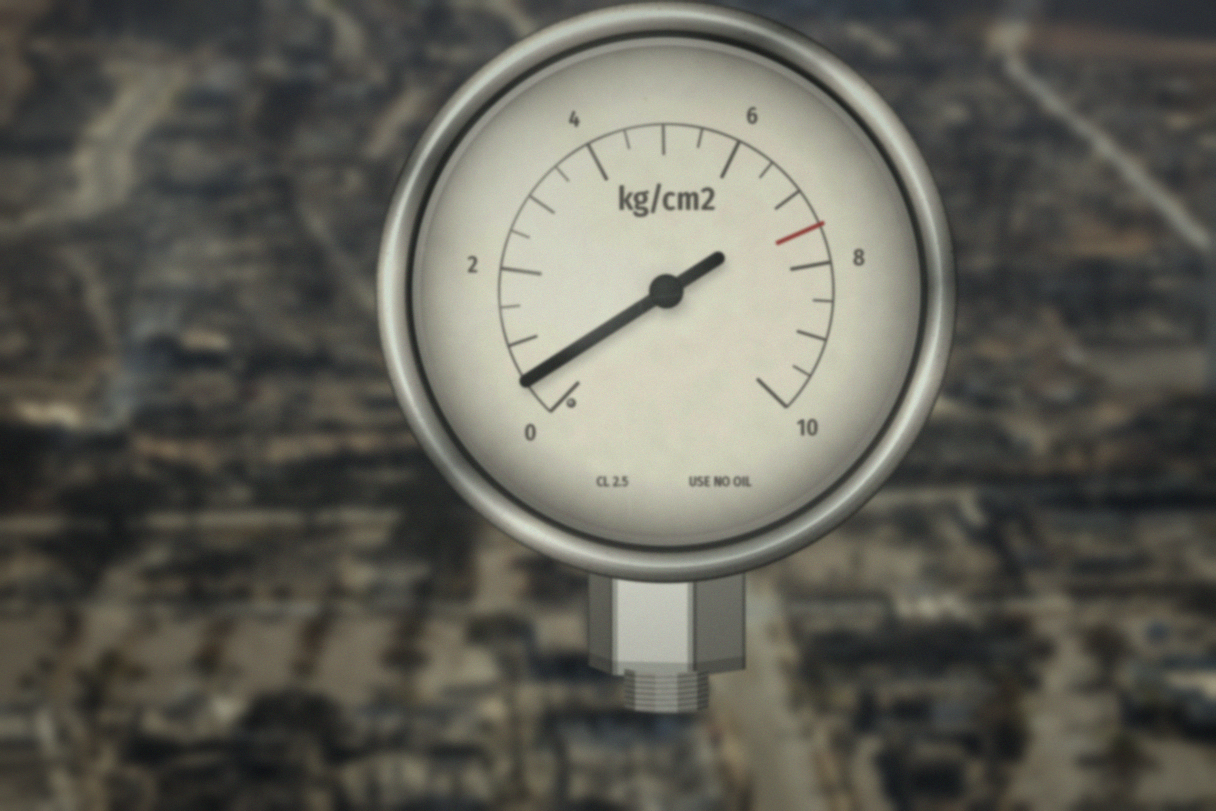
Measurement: 0.5,kg/cm²
